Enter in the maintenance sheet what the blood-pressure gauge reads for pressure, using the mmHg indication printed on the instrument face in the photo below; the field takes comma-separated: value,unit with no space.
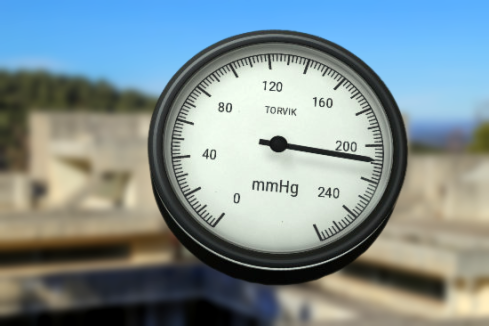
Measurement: 210,mmHg
